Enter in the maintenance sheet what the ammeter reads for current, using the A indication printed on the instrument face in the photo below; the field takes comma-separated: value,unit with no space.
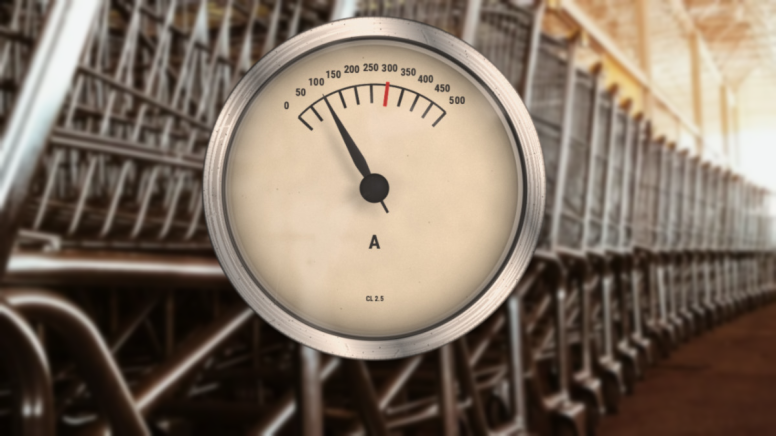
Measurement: 100,A
